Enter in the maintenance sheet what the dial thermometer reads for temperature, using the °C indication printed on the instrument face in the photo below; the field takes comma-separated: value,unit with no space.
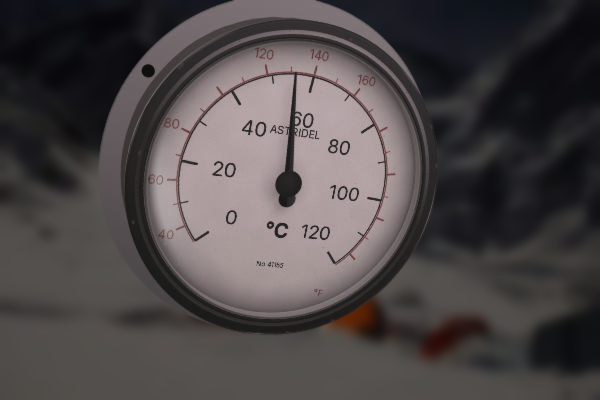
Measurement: 55,°C
